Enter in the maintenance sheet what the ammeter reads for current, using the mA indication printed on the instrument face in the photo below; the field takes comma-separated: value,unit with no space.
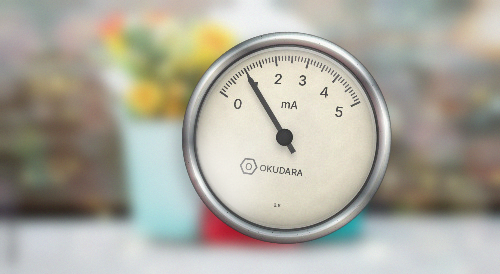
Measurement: 1,mA
